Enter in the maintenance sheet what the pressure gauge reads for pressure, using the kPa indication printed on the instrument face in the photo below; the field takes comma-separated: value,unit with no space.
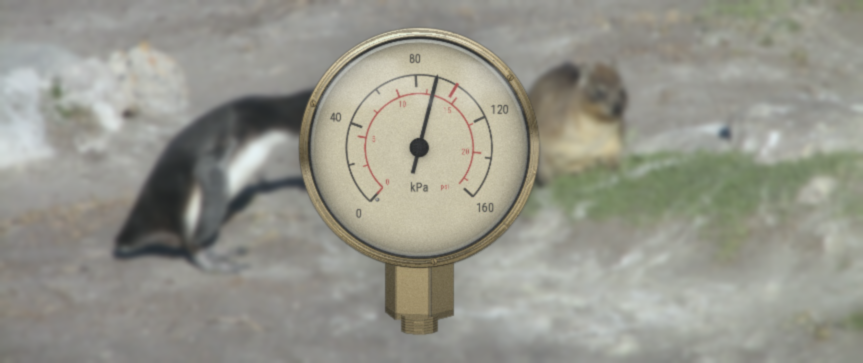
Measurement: 90,kPa
